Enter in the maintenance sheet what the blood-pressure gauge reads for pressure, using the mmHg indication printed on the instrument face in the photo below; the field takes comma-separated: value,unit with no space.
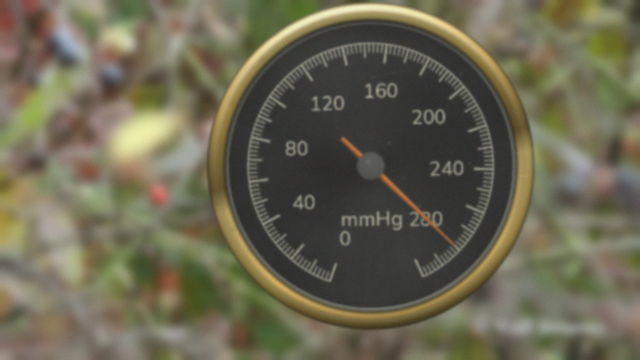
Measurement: 280,mmHg
